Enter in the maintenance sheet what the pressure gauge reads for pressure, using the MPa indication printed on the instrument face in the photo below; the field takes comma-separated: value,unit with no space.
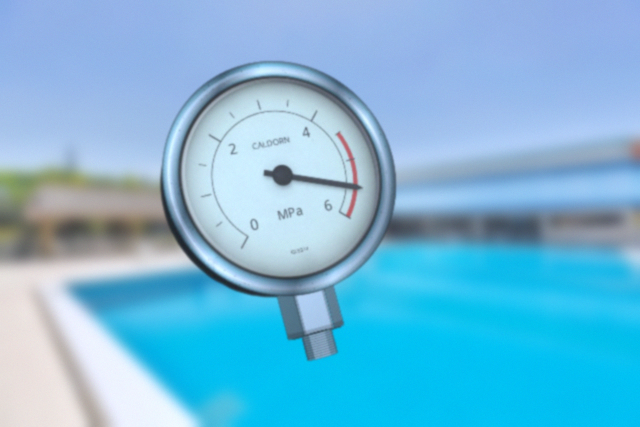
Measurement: 5.5,MPa
